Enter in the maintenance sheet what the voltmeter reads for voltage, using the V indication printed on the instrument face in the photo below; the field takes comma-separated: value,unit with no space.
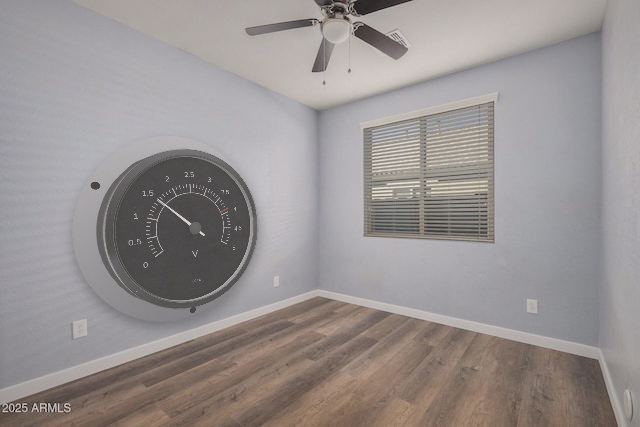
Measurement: 1.5,V
